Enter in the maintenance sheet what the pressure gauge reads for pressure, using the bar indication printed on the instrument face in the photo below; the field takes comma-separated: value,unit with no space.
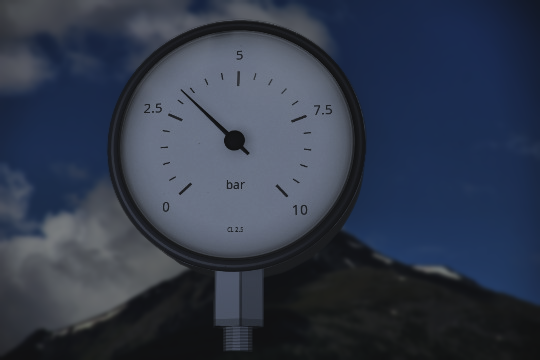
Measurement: 3.25,bar
